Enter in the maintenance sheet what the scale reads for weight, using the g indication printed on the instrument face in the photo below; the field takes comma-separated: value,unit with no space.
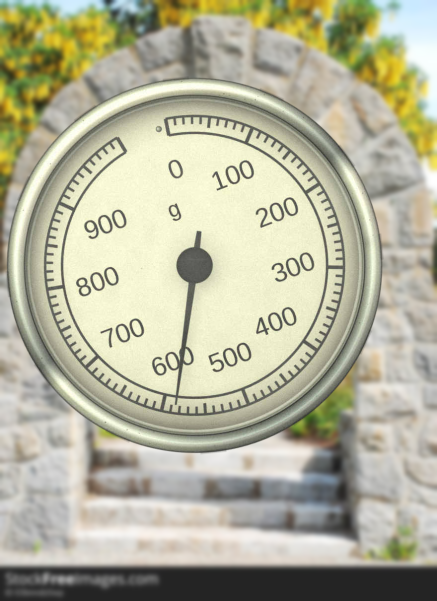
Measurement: 585,g
